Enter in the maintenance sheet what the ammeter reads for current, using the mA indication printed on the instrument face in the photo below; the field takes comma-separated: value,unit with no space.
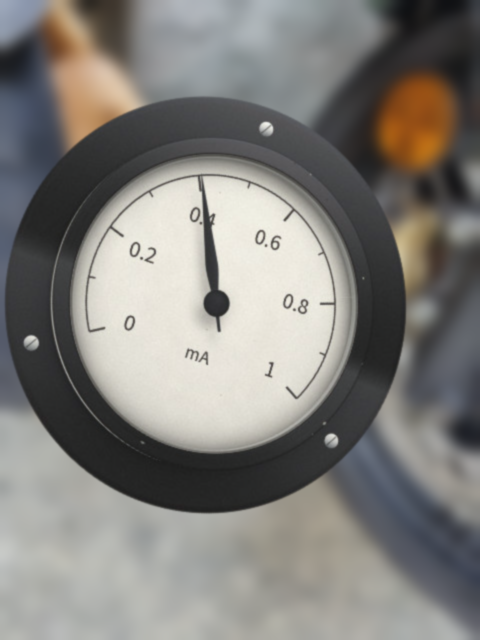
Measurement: 0.4,mA
